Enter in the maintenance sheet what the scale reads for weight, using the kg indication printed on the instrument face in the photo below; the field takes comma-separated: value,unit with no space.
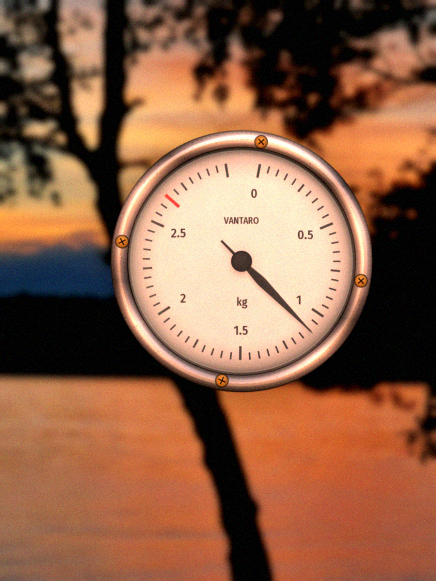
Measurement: 1.1,kg
